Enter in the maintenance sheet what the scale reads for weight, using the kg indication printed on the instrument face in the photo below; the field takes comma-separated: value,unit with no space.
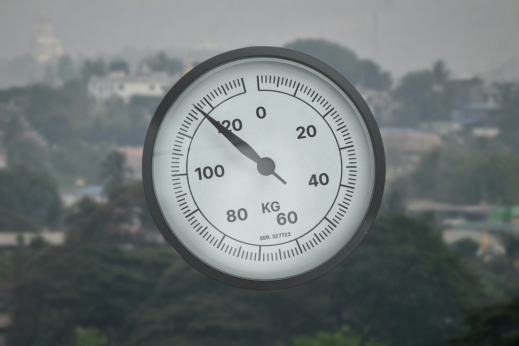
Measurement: 117,kg
